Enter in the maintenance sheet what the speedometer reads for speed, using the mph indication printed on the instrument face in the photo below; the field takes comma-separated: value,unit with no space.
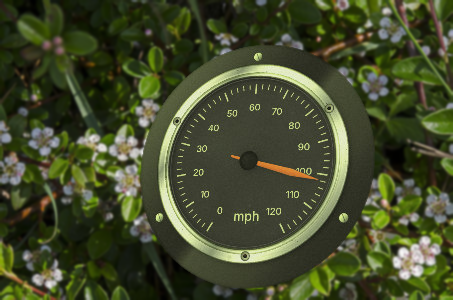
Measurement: 102,mph
